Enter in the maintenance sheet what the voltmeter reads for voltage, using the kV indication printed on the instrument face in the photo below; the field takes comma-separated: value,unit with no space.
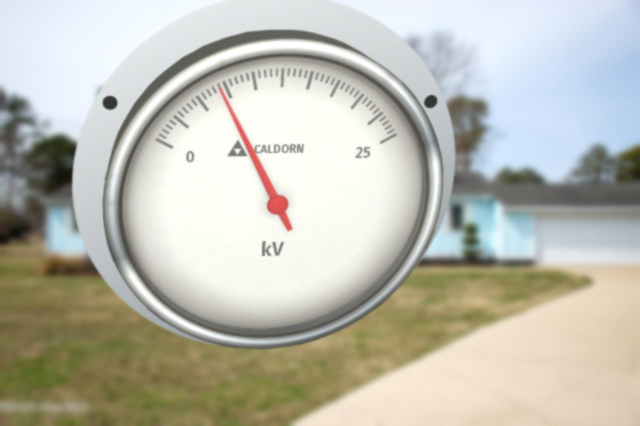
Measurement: 7,kV
